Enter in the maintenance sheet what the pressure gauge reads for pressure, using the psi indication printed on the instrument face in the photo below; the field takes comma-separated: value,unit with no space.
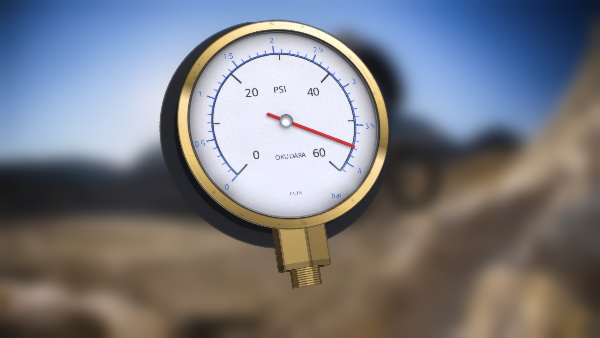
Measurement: 55,psi
